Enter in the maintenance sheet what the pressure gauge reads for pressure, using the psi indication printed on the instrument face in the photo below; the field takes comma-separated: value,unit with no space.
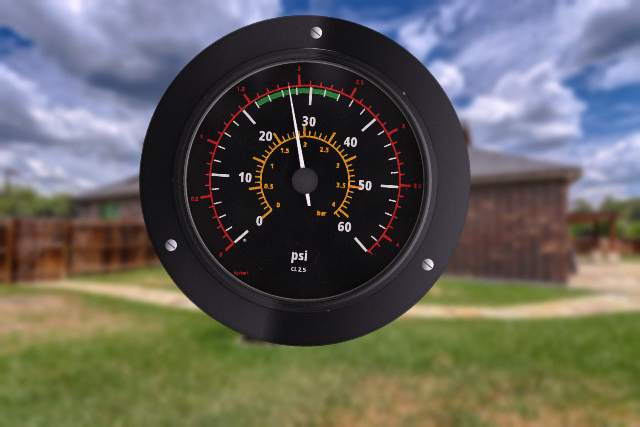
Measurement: 27,psi
